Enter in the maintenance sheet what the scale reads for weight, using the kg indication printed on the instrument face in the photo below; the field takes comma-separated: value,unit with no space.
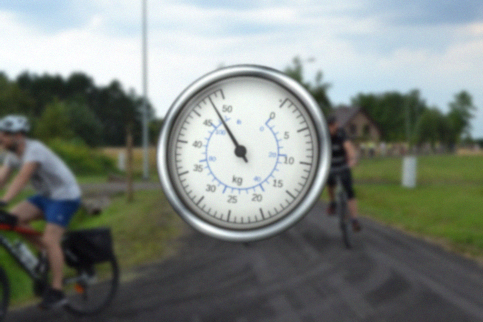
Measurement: 48,kg
